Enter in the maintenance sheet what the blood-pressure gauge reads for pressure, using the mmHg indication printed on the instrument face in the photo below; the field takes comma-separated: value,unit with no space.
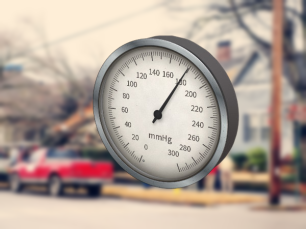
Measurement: 180,mmHg
